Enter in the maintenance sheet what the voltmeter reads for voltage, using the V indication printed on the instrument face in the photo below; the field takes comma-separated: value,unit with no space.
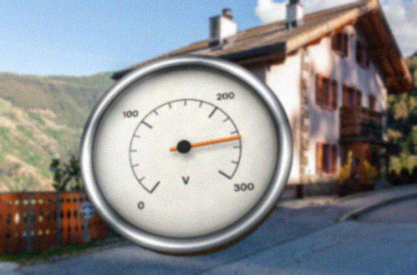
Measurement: 250,V
